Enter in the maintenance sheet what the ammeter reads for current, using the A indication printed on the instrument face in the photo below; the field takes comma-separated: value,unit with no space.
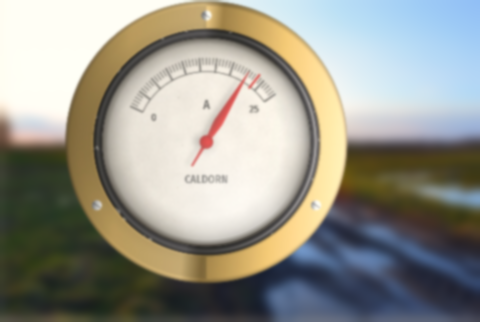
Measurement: 20,A
